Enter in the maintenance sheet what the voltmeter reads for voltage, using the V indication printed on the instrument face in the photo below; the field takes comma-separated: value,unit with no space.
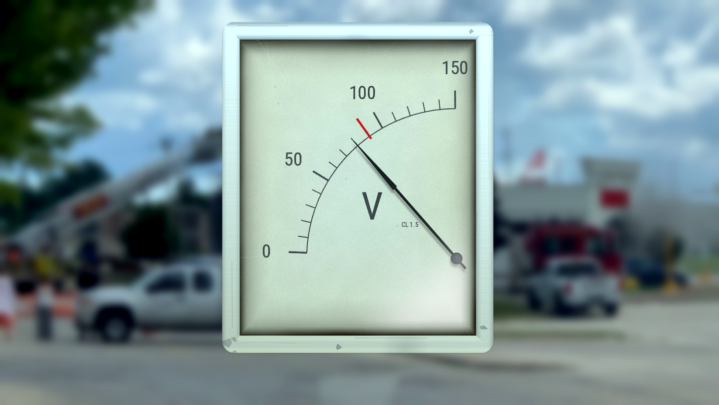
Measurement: 80,V
